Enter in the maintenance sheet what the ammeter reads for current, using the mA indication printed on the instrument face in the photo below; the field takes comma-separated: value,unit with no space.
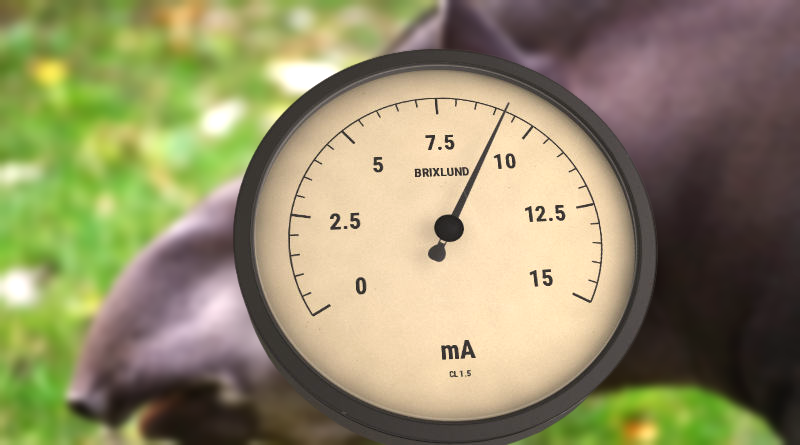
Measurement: 9.25,mA
